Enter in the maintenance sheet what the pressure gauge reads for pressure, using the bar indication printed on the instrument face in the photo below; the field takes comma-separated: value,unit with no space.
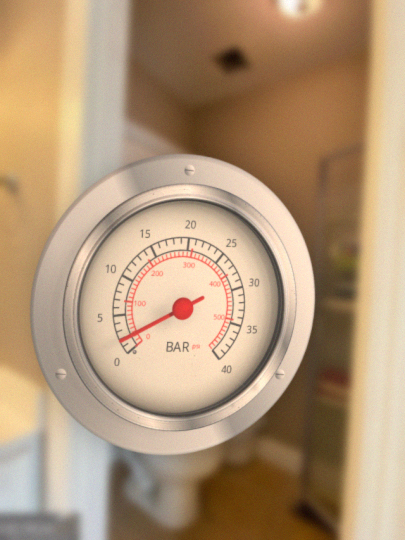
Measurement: 2,bar
